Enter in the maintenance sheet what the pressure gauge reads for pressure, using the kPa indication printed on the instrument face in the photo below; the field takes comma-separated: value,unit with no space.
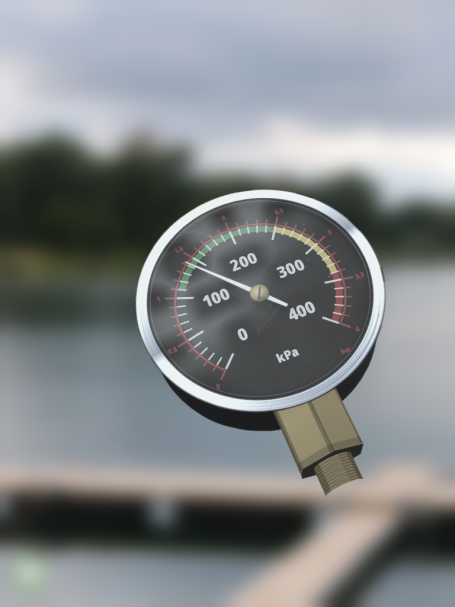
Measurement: 140,kPa
